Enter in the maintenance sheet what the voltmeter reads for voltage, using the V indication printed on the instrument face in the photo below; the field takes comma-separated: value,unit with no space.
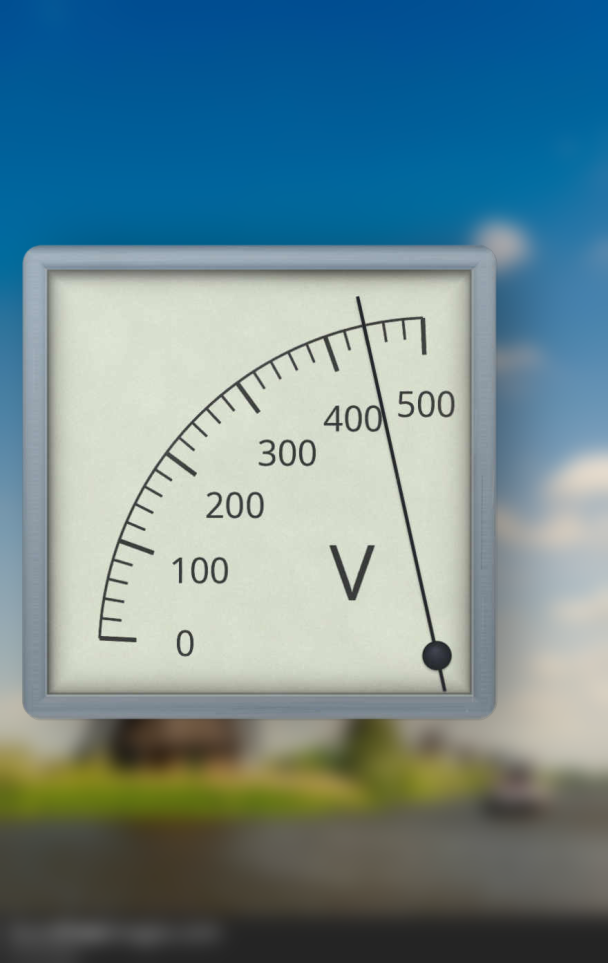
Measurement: 440,V
